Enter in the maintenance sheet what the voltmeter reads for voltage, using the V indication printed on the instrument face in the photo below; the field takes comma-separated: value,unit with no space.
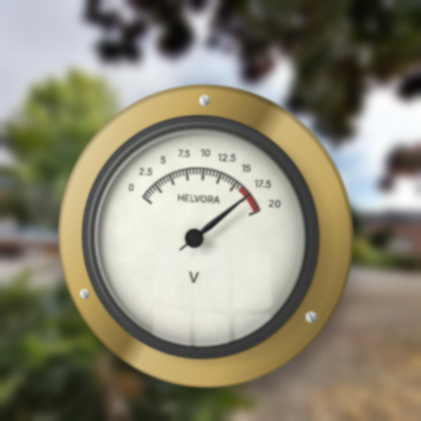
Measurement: 17.5,V
